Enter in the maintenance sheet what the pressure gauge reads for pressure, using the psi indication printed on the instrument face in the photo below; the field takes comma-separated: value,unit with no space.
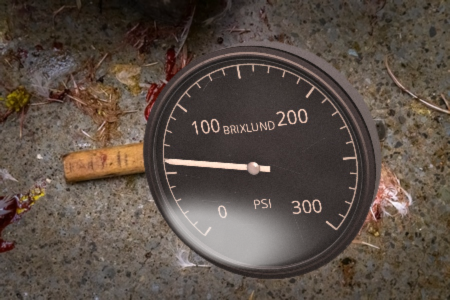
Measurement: 60,psi
